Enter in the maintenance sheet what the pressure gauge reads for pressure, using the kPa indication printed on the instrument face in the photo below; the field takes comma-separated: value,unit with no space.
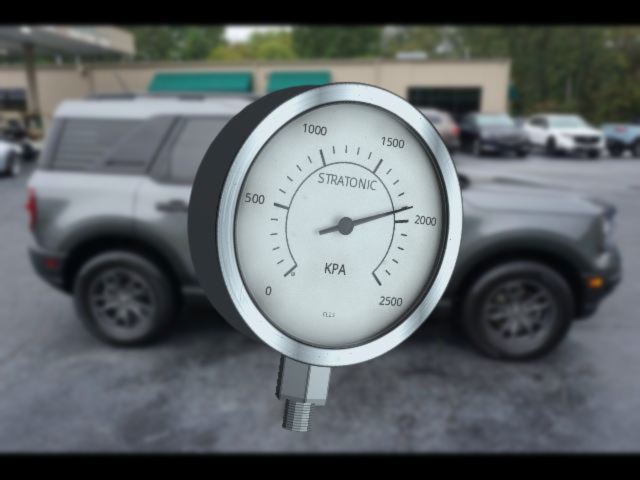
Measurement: 1900,kPa
